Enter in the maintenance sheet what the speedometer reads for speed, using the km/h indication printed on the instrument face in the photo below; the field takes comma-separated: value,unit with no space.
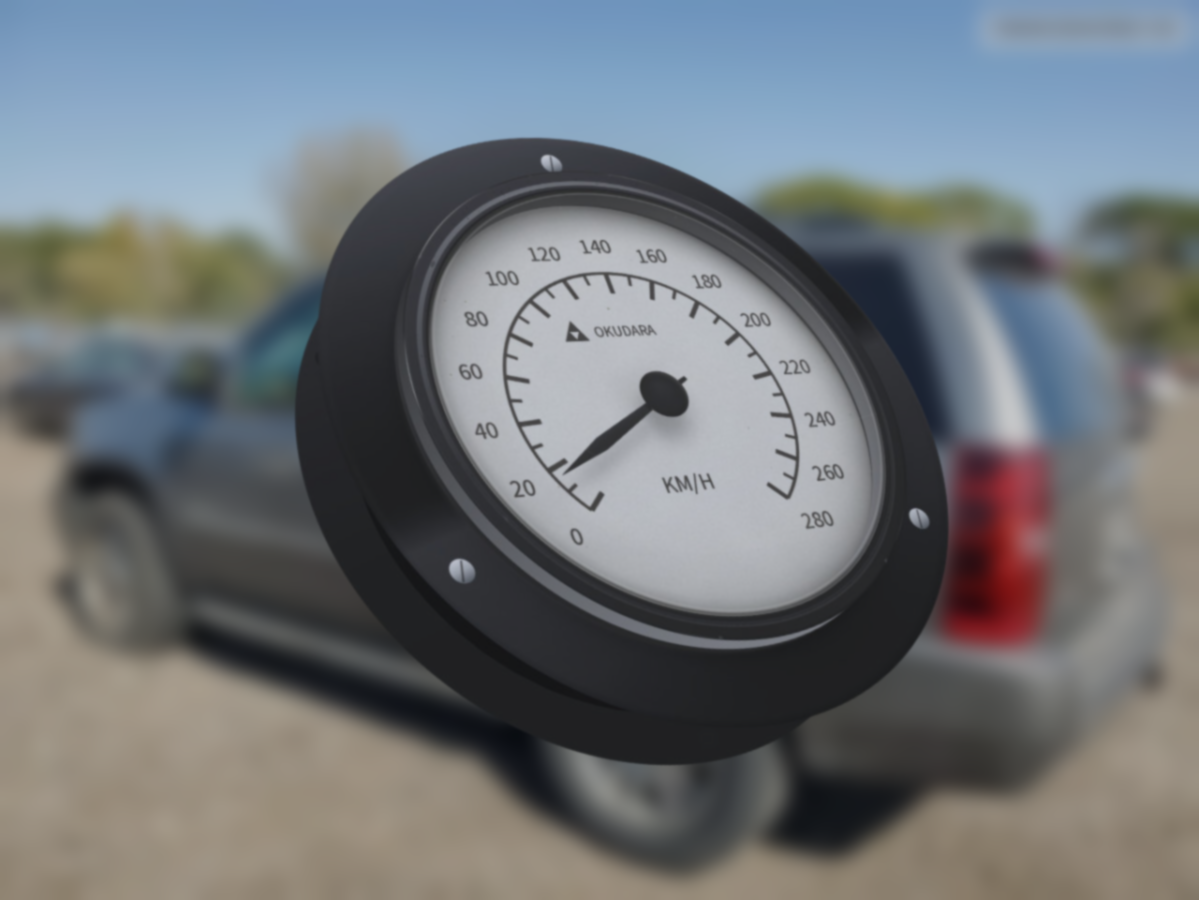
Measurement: 15,km/h
